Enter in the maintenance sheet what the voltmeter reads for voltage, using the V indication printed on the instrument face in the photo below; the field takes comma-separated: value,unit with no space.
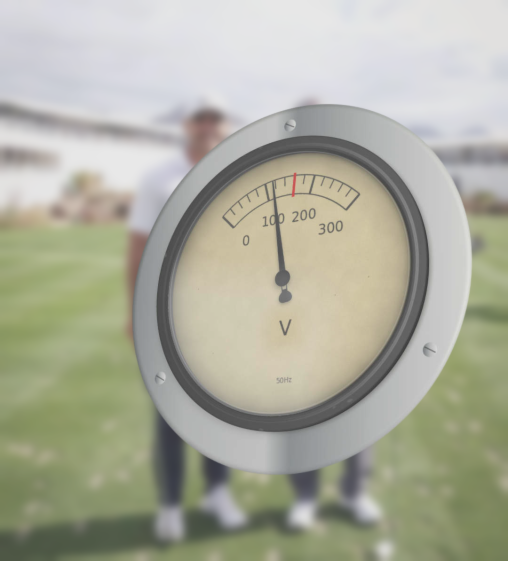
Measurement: 120,V
